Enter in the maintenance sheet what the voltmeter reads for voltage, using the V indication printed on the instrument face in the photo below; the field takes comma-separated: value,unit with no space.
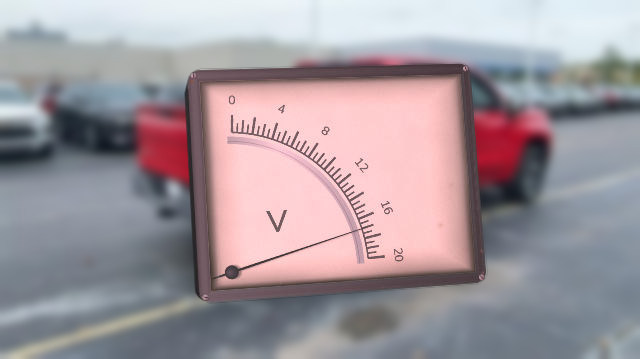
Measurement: 17,V
